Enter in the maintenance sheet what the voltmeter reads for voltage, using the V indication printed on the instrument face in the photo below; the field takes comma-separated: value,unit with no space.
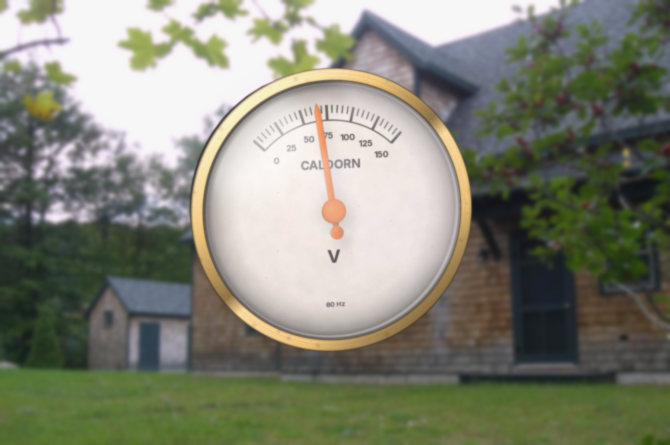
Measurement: 65,V
